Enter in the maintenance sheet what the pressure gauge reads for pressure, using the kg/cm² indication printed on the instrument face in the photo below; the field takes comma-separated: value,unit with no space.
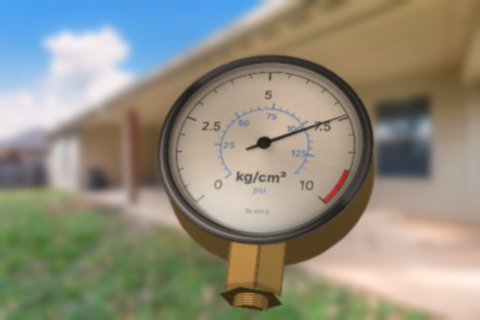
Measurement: 7.5,kg/cm²
